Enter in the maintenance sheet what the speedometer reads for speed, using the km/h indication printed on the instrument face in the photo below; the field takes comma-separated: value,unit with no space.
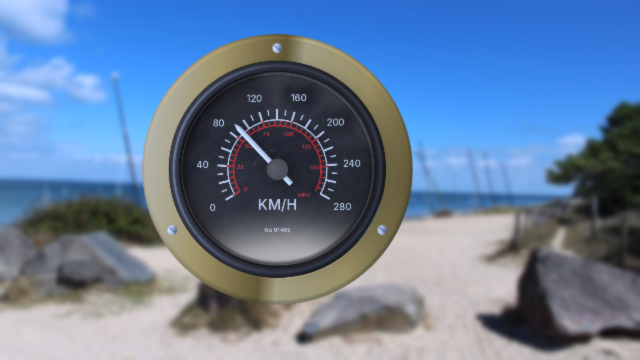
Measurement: 90,km/h
